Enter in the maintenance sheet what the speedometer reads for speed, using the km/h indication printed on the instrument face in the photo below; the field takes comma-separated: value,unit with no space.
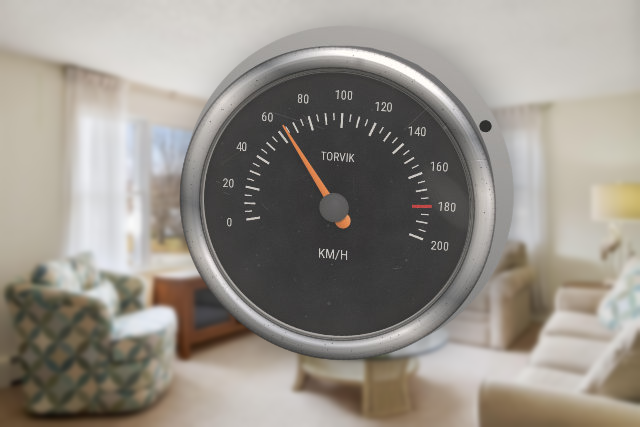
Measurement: 65,km/h
